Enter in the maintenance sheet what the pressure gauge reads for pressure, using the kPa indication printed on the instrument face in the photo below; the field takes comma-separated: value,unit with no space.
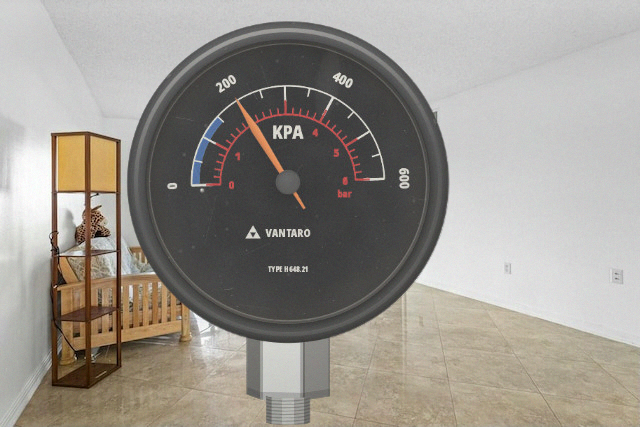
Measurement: 200,kPa
